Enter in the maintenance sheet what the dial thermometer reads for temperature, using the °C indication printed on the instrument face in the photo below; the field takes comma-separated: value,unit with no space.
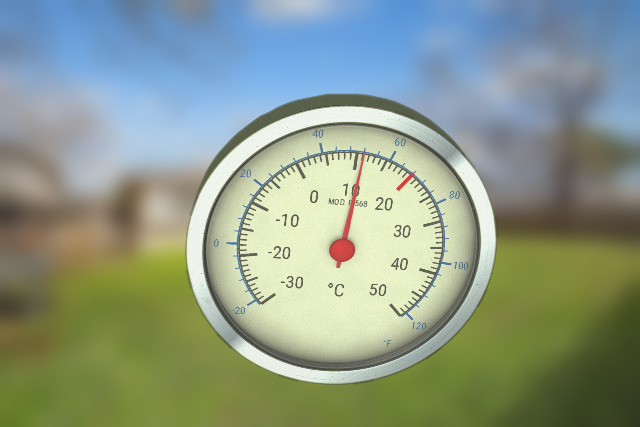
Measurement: 11,°C
